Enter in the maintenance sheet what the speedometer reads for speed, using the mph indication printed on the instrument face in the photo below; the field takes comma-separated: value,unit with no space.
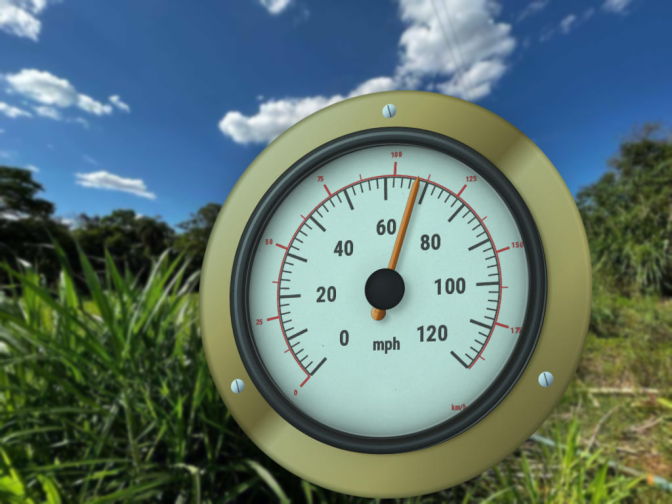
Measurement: 68,mph
